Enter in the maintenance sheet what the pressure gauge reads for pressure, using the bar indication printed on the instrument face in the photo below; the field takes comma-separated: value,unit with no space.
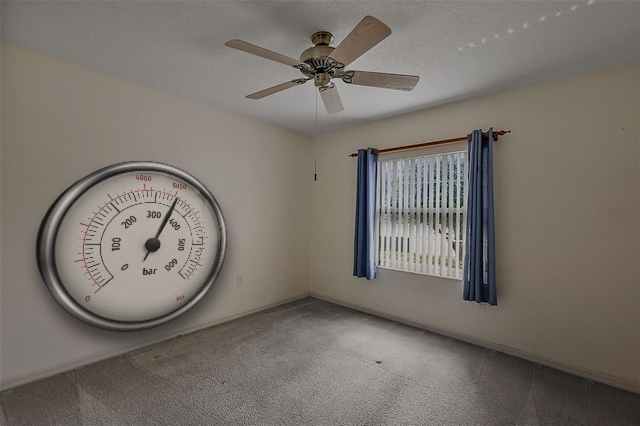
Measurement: 350,bar
